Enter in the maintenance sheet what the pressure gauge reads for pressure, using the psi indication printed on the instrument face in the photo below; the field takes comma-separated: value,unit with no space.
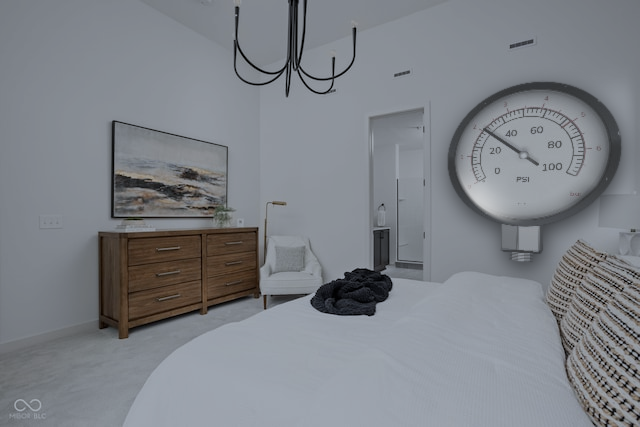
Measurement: 30,psi
